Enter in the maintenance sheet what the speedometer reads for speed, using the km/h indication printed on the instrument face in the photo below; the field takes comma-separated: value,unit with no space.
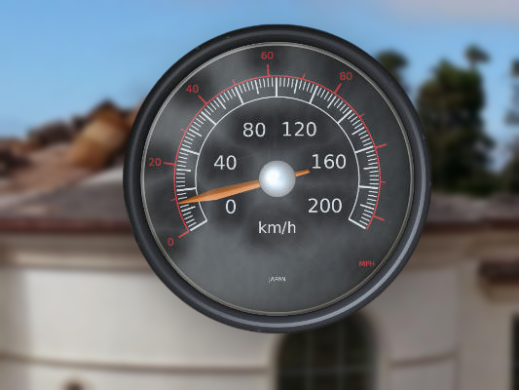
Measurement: 14,km/h
